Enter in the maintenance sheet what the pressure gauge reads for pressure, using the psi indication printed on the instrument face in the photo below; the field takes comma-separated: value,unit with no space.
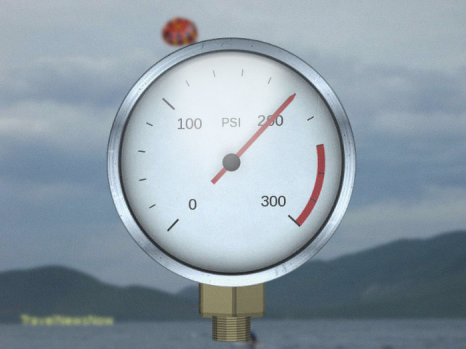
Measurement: 200,psi
